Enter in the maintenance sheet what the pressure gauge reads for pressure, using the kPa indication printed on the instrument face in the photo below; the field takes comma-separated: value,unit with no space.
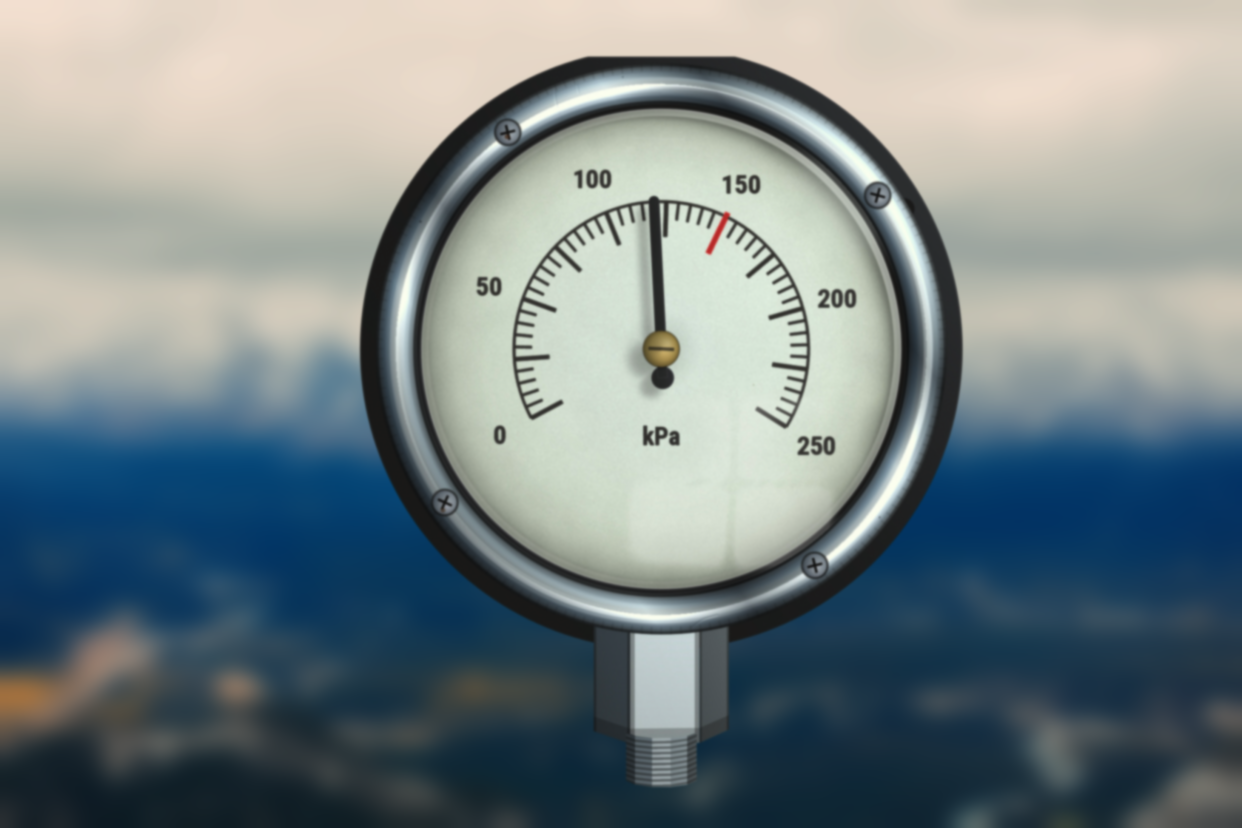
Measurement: 120,kPa
